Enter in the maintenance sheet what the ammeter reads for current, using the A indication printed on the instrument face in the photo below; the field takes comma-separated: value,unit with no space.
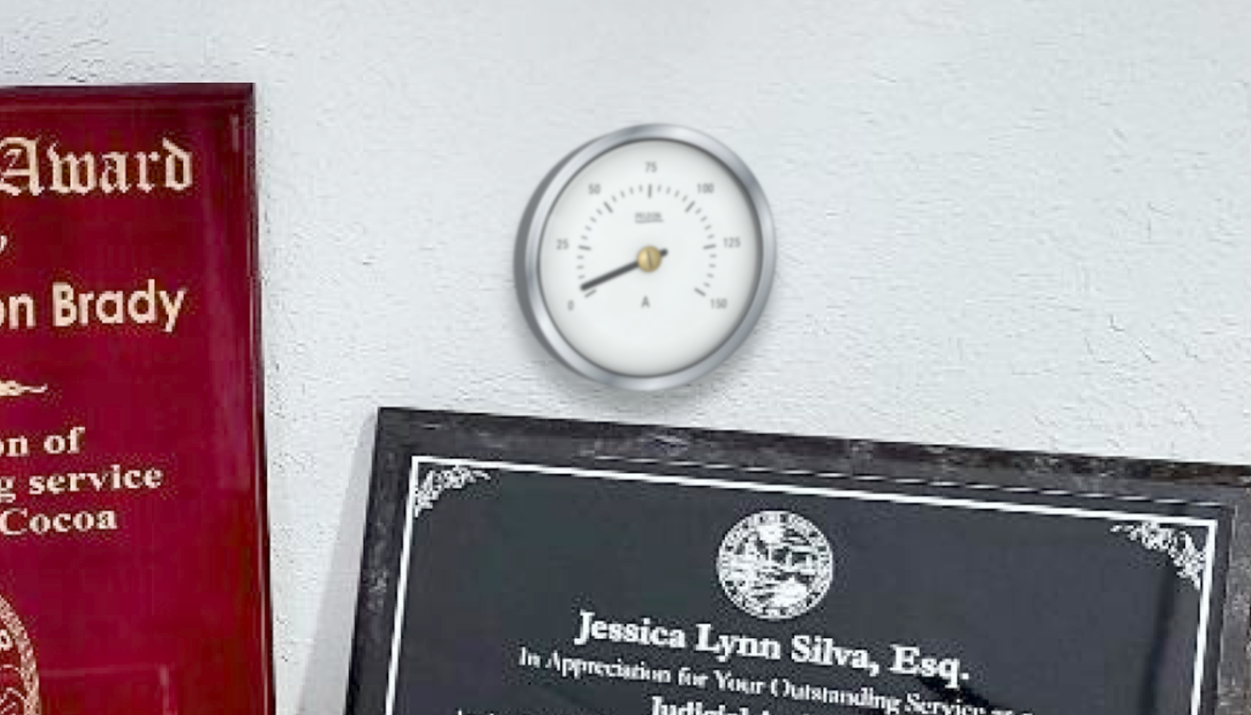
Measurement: 5,A
